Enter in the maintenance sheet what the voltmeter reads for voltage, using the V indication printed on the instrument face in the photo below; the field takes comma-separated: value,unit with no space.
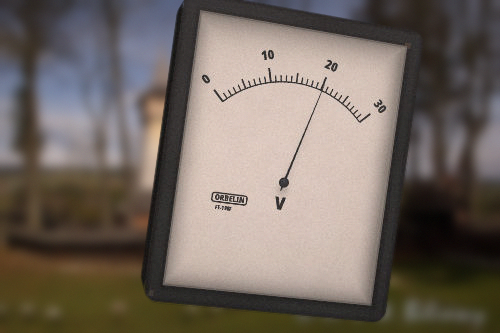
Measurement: 20,V
